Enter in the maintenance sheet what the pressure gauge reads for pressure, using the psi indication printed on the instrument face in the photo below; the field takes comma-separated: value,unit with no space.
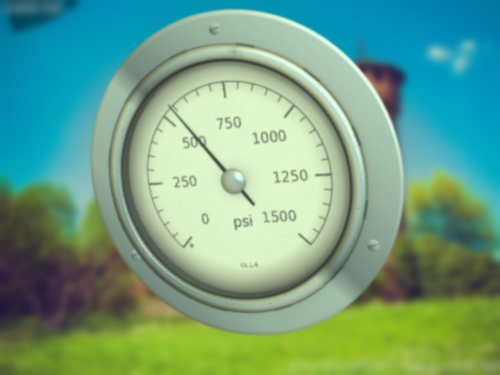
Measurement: 550,psi
